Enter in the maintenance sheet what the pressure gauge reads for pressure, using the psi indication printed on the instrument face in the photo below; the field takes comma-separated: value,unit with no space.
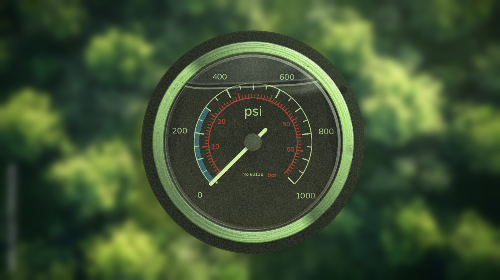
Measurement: 0,psi
